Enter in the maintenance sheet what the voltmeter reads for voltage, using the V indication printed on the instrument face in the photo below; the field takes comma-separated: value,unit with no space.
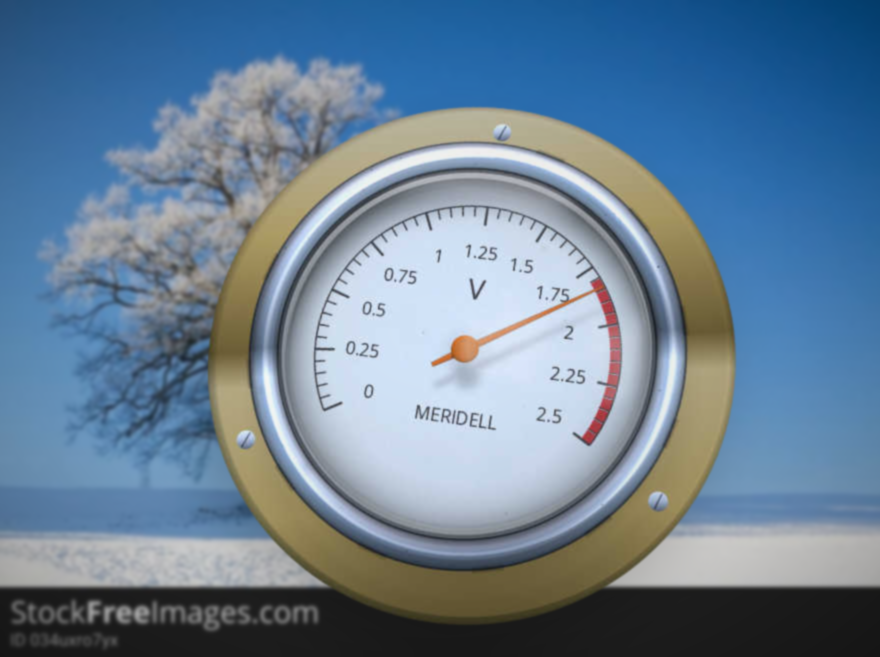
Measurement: 1.85,V
